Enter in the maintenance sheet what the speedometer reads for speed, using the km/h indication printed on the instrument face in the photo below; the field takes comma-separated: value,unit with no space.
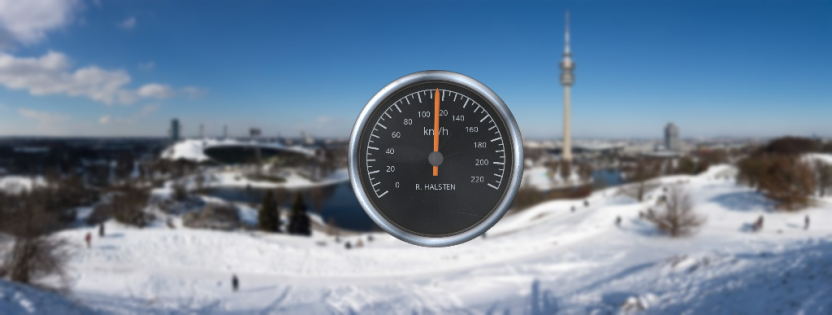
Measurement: 115,km/h
